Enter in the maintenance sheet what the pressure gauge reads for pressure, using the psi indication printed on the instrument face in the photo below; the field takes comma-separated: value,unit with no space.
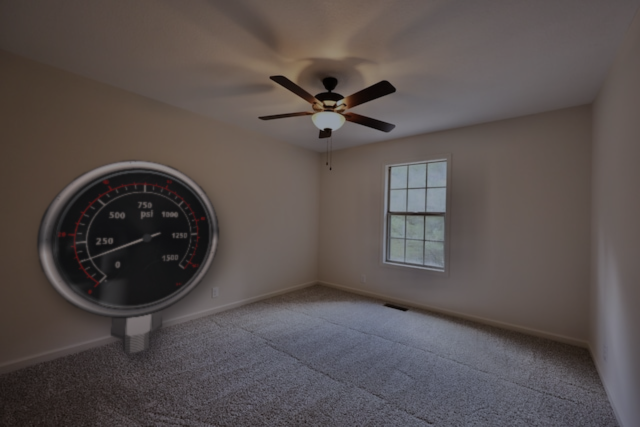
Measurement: 150,psi
